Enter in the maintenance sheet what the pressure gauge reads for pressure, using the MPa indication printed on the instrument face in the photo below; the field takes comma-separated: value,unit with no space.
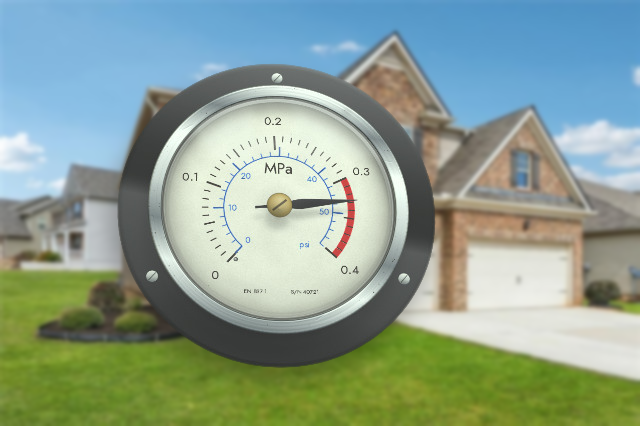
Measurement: 0.33,MPa
